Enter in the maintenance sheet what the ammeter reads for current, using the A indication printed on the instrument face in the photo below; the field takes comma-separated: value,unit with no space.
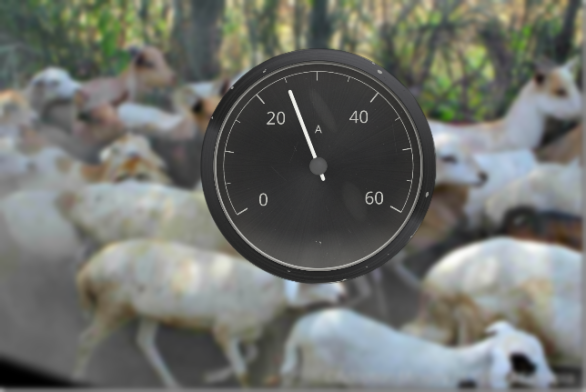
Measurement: 25,A
